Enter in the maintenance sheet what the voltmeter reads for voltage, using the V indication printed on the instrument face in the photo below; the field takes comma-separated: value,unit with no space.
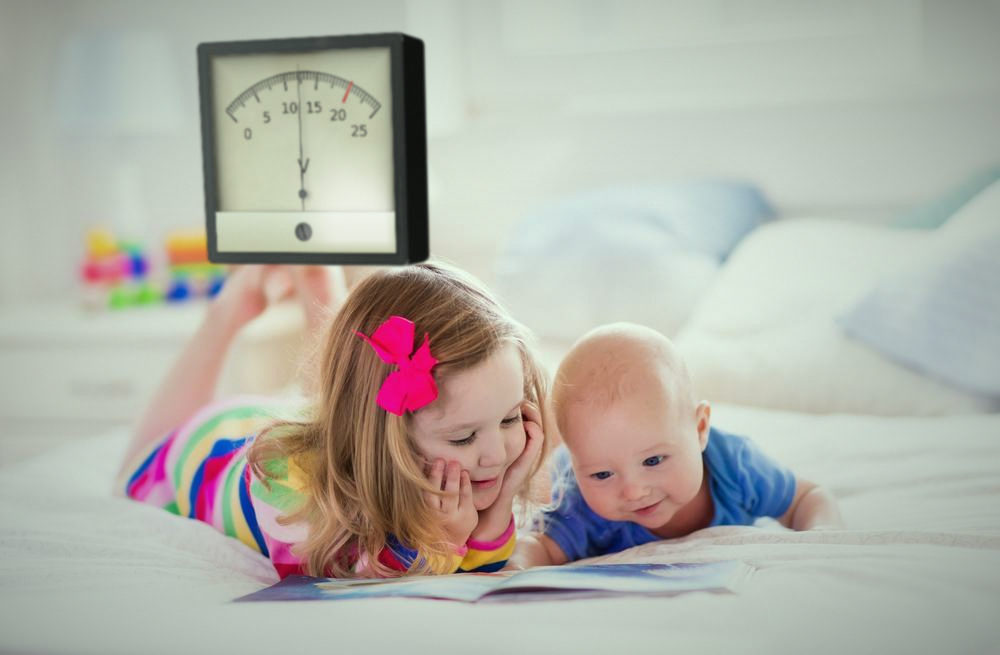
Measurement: 12.5,V
